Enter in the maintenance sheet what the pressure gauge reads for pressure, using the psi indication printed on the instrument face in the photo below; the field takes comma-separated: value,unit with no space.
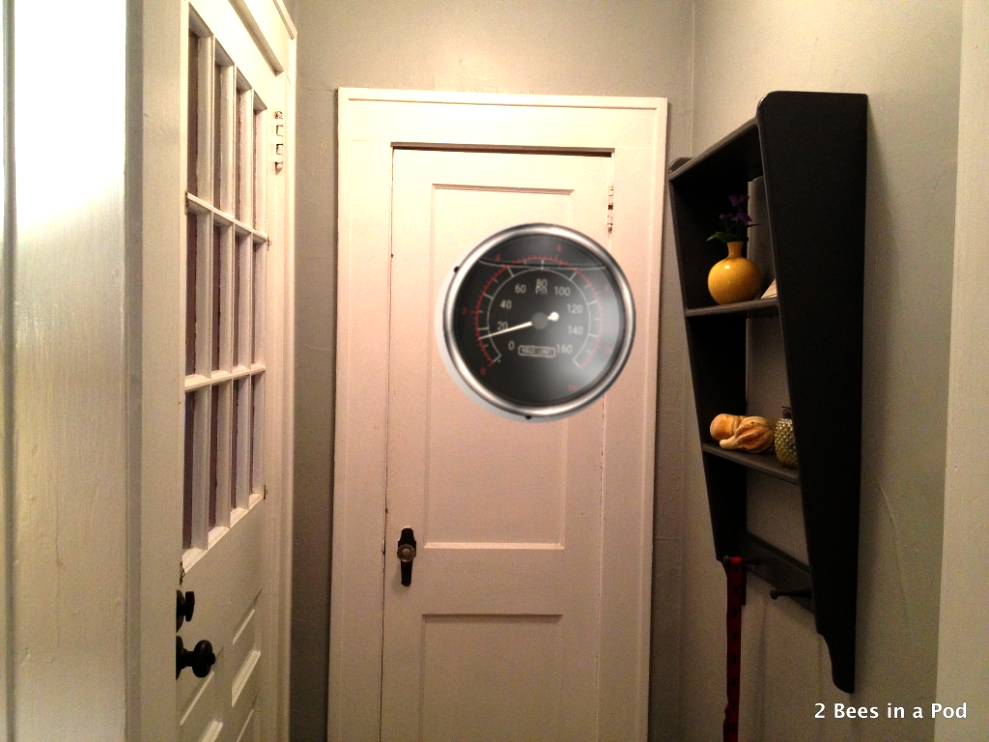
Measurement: 15,psi
